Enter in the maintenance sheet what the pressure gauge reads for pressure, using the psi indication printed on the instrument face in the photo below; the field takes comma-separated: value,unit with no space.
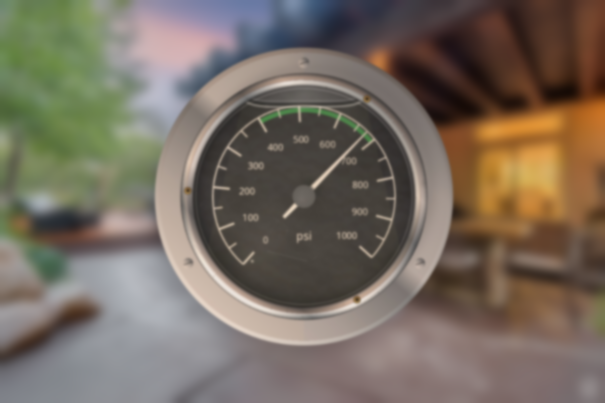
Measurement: 675,psi
